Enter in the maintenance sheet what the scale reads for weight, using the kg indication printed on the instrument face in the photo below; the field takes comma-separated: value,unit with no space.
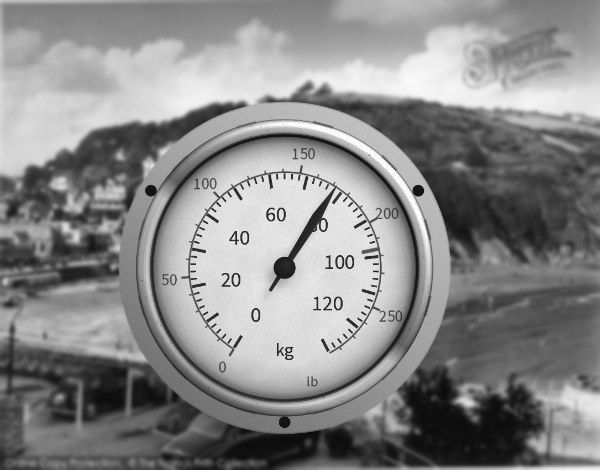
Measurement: 78,kg
